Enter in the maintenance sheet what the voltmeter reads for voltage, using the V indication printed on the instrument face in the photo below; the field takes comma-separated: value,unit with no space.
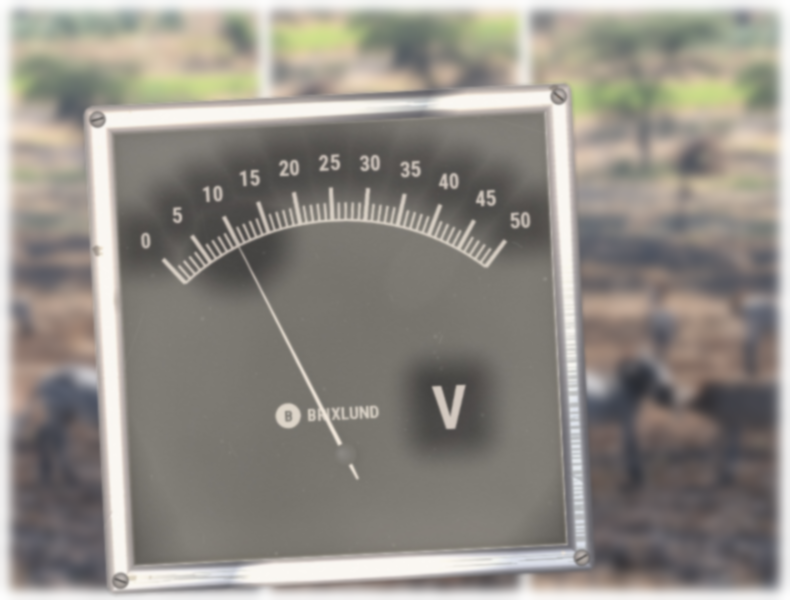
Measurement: 10,V
